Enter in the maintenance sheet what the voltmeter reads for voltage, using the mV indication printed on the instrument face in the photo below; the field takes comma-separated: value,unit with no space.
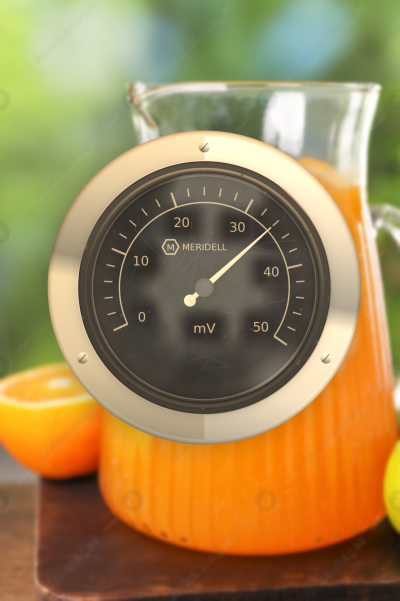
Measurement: 34,mV
